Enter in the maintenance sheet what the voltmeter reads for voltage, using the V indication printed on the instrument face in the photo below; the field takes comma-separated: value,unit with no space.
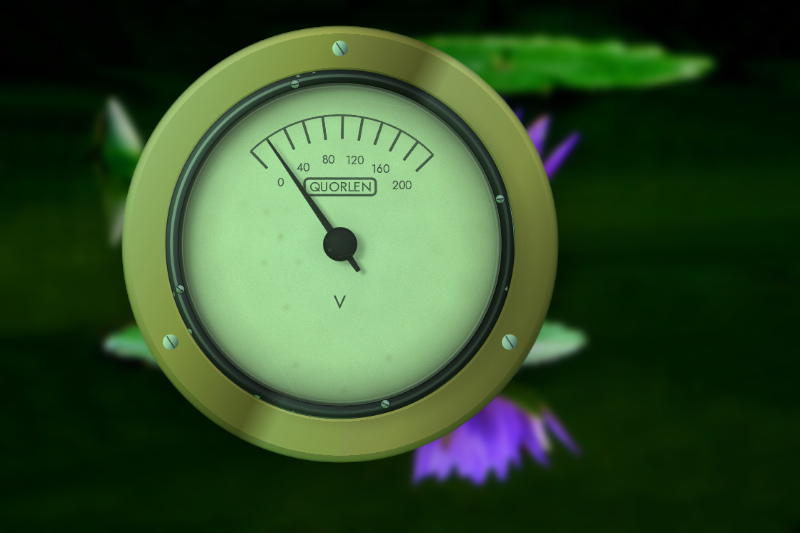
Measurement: 20,V
